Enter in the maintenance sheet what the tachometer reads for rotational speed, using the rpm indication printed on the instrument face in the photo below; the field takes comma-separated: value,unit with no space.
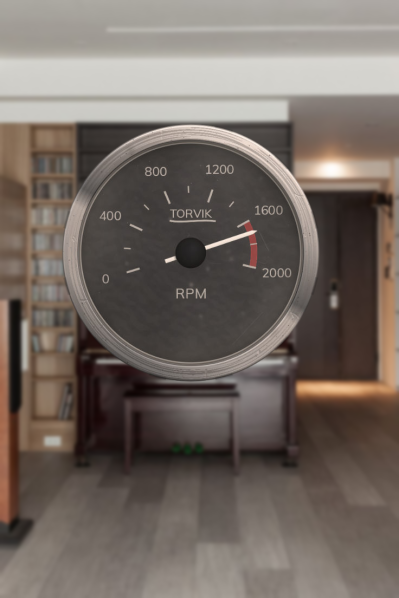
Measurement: 1700,rpm
